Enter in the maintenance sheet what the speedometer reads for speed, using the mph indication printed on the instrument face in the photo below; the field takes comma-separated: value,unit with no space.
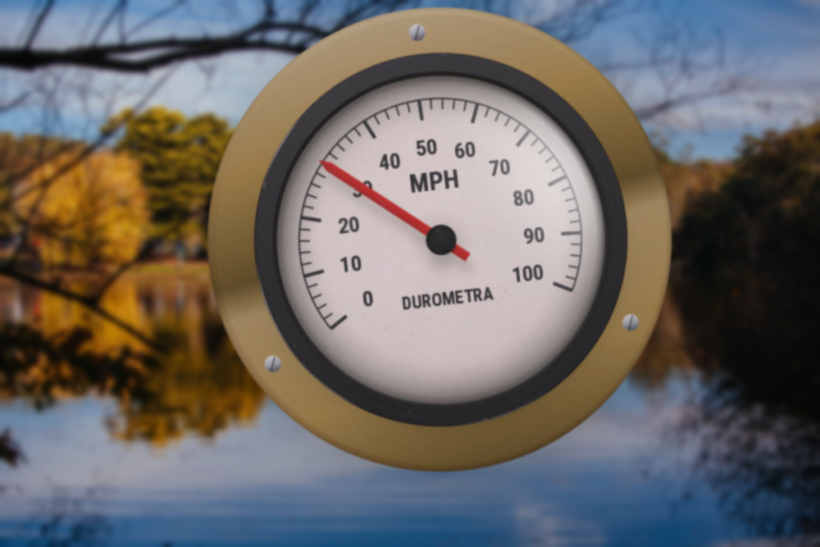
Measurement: 30,mph
